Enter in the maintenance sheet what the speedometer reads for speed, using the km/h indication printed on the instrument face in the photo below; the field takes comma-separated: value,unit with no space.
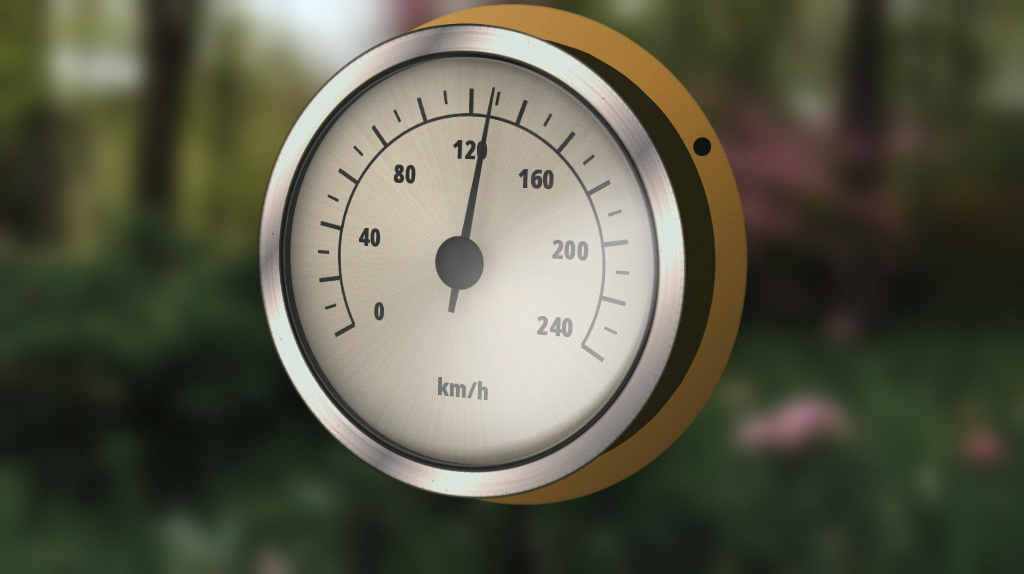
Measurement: 130,km/h
